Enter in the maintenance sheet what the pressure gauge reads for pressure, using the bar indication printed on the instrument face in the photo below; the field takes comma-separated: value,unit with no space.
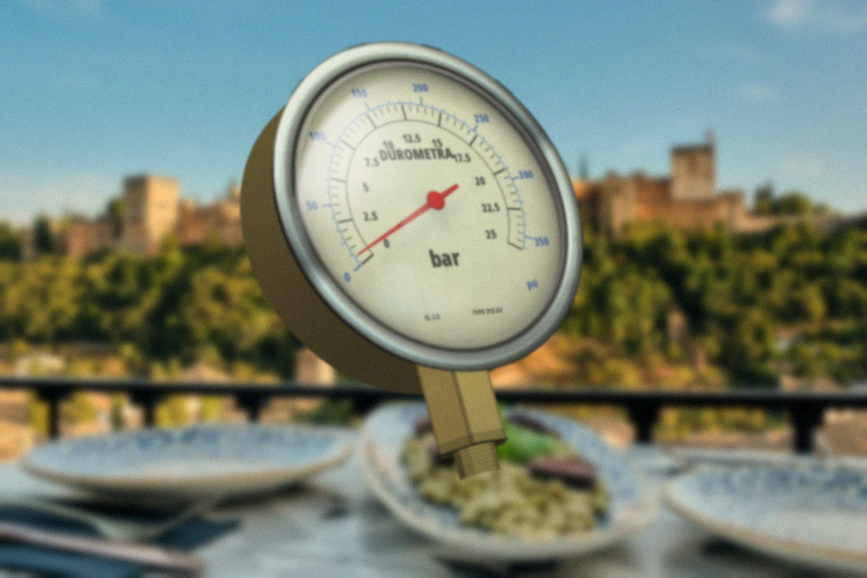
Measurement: 0.5,bar
